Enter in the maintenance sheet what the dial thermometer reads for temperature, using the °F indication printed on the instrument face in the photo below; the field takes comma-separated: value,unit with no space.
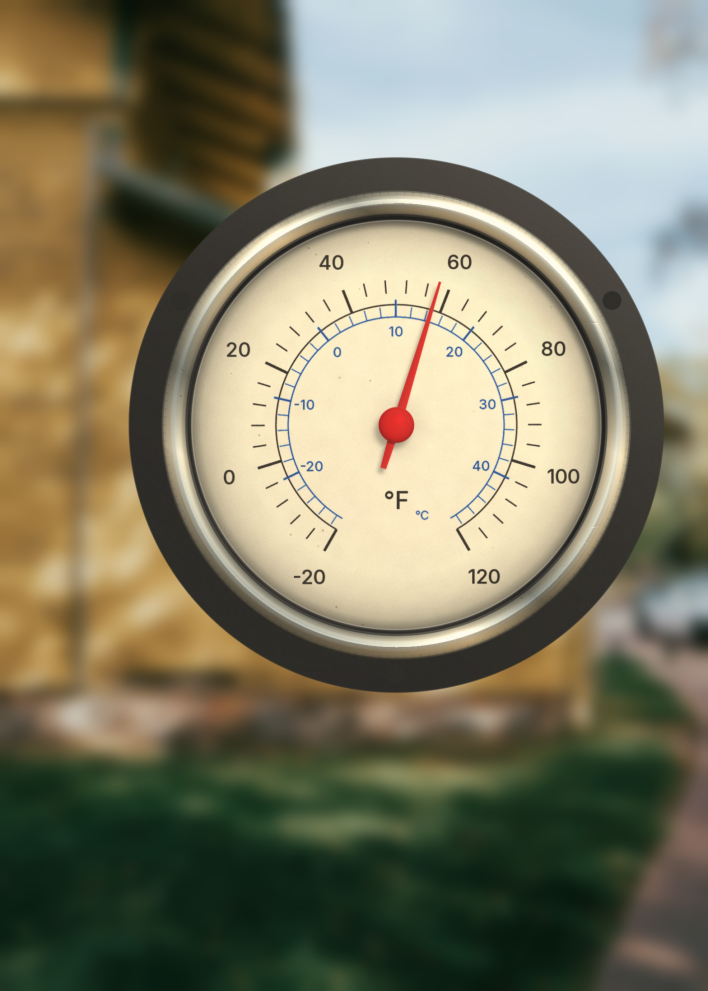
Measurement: 58,°F
